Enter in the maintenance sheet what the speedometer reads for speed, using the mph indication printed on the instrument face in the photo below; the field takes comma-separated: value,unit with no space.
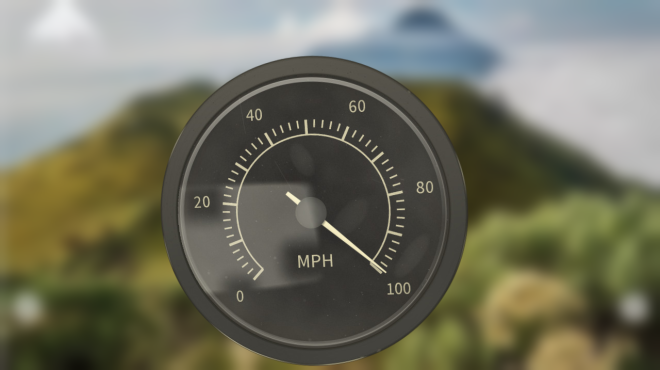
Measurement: 99,mph
